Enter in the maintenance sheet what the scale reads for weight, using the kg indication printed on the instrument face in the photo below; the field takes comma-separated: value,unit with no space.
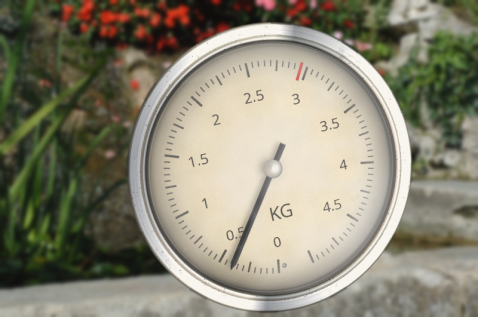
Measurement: 0.4,kg
